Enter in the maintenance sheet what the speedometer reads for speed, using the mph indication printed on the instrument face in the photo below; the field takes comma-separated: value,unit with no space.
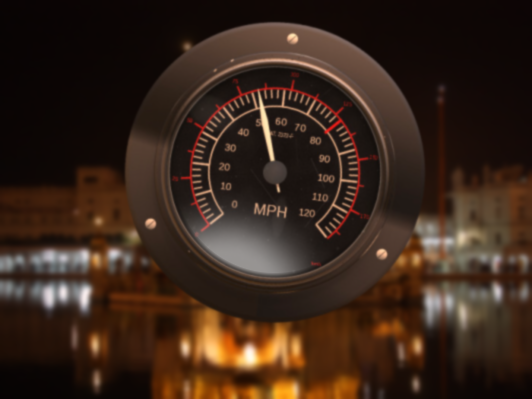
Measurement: 52,mph
